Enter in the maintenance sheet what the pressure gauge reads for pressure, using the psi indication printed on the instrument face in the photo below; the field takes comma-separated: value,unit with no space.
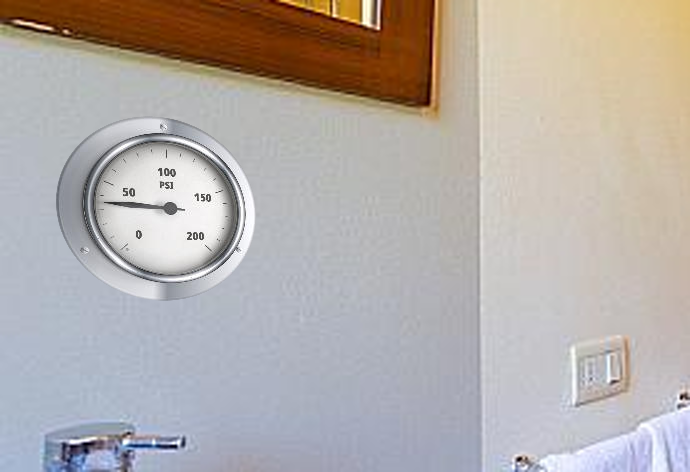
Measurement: 35,psi
